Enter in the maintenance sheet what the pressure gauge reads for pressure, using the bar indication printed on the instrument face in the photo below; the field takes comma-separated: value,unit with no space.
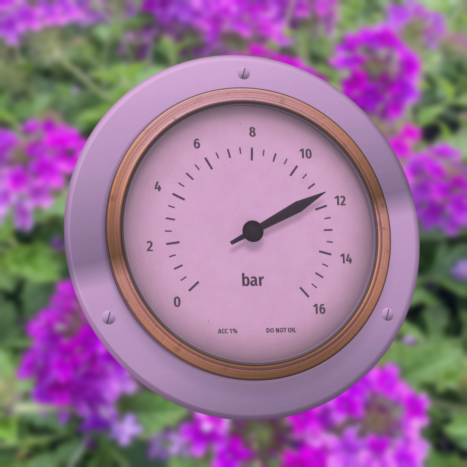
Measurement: 11.5,bar
